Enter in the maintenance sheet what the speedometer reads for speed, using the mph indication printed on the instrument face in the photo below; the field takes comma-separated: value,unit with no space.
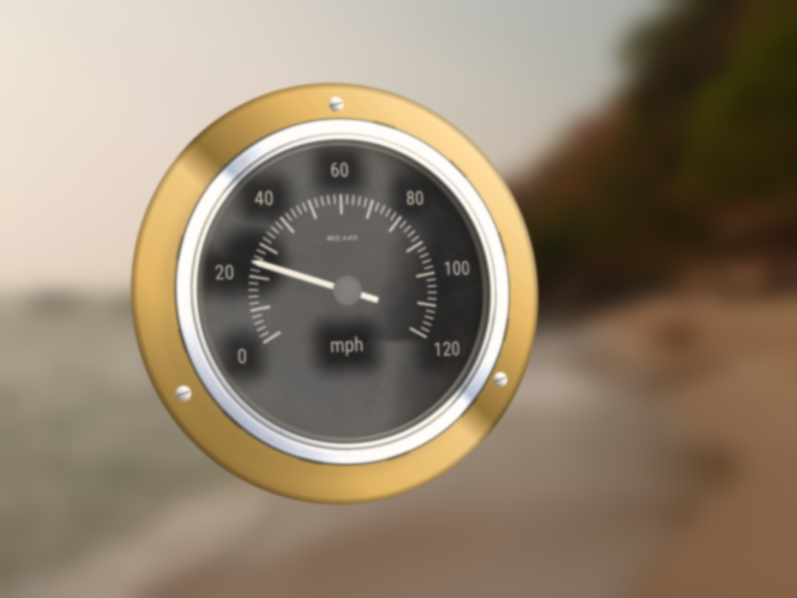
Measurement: 24,mph
